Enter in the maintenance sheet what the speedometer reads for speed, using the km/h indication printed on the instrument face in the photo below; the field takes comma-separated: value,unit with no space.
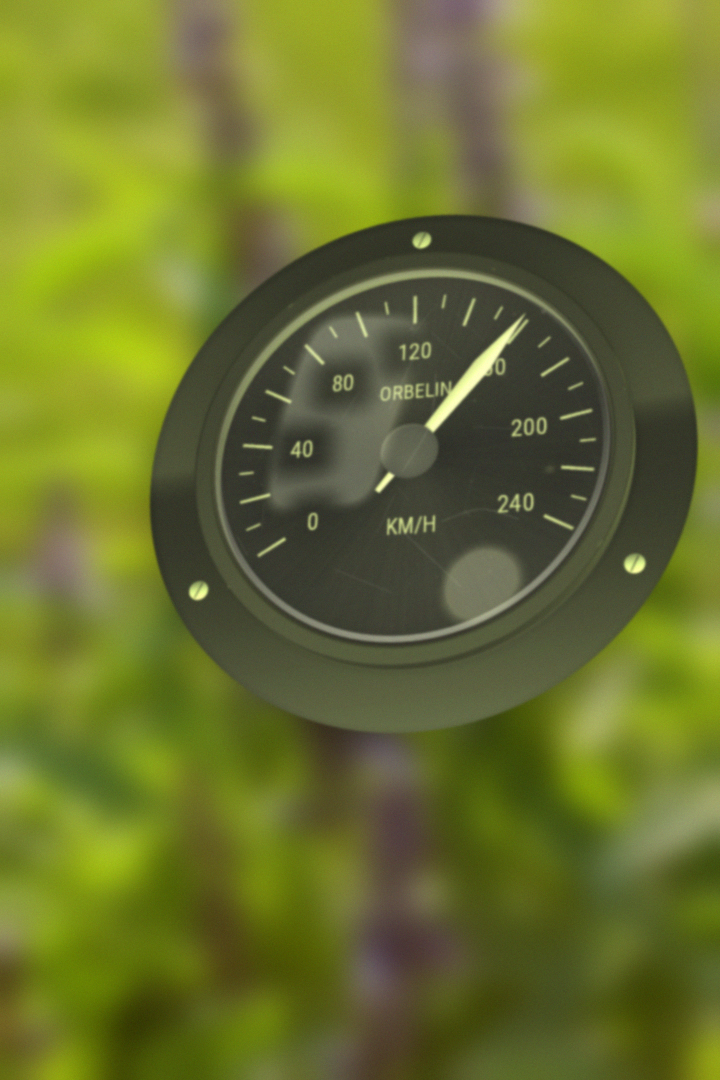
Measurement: 160,km/h
